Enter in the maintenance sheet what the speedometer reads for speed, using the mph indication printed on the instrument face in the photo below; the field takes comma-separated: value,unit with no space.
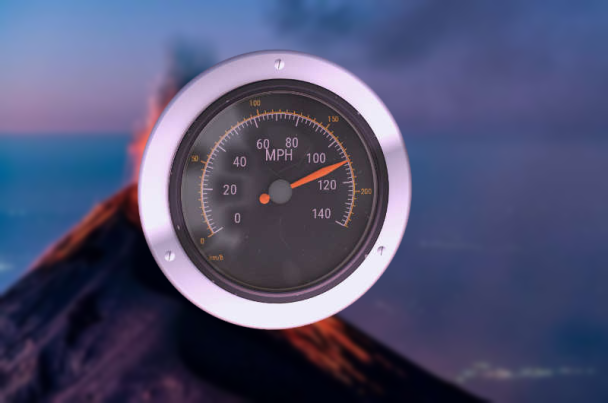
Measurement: 110,mph
